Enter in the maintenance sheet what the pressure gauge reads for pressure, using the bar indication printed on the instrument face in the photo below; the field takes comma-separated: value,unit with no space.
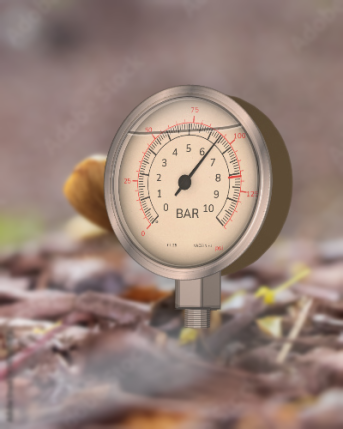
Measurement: 6.5,bar
